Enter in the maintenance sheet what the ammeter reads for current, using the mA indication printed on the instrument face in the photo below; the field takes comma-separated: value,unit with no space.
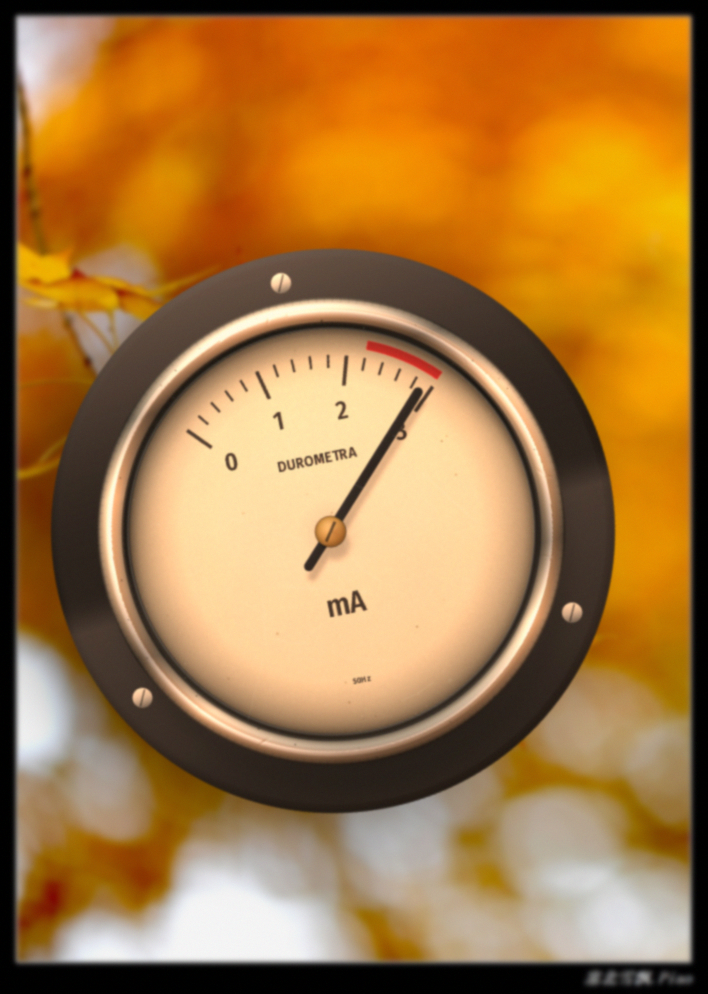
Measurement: 2.9,mA
